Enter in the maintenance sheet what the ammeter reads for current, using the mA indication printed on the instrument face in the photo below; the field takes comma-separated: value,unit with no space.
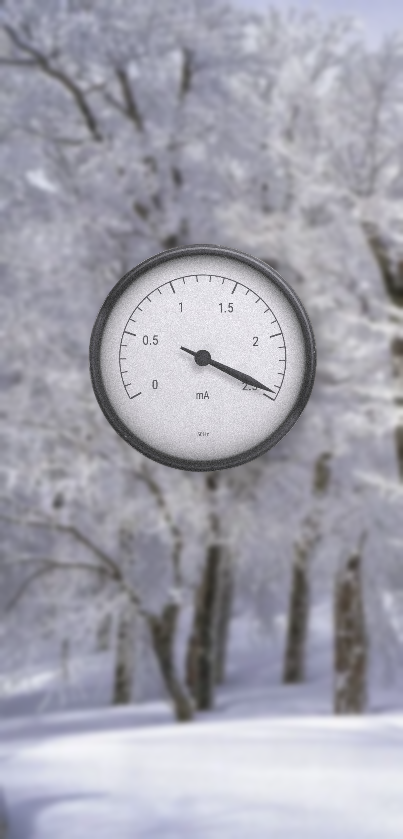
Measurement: 2.45,mA
